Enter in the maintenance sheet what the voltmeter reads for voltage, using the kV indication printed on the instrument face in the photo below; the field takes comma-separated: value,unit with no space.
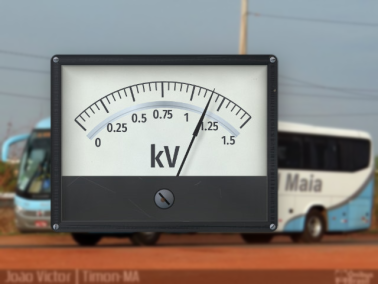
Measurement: 1.15,kV
